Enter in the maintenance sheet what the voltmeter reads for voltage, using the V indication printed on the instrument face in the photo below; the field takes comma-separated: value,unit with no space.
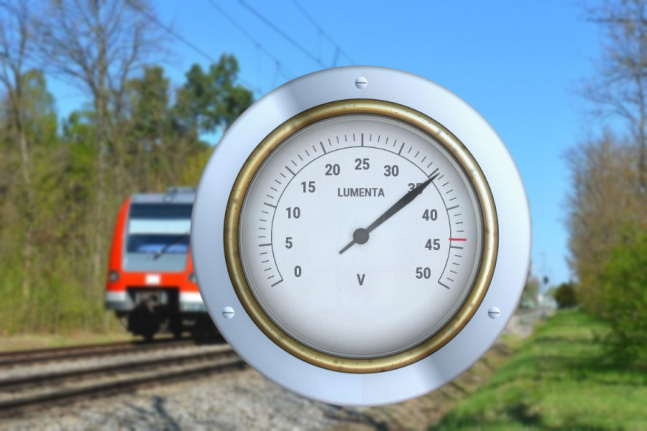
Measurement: 35.5,V
